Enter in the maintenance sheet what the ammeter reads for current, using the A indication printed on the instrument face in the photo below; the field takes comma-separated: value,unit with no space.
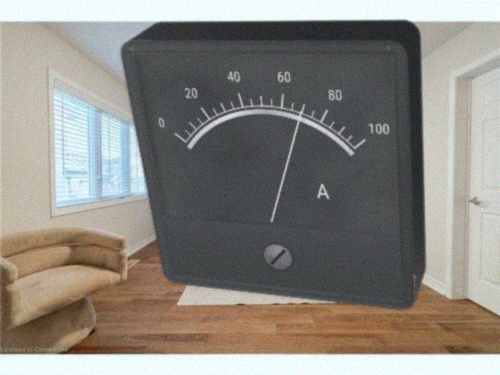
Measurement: 70,A
